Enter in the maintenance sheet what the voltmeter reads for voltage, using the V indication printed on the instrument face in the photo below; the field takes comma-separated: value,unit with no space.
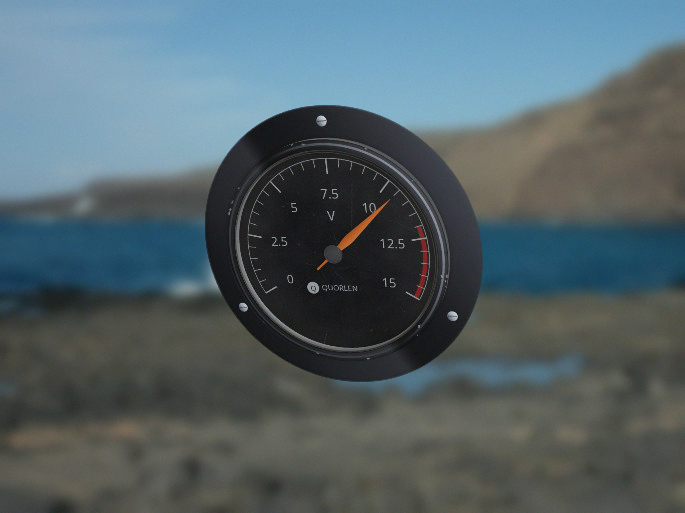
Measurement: 10.5,V
